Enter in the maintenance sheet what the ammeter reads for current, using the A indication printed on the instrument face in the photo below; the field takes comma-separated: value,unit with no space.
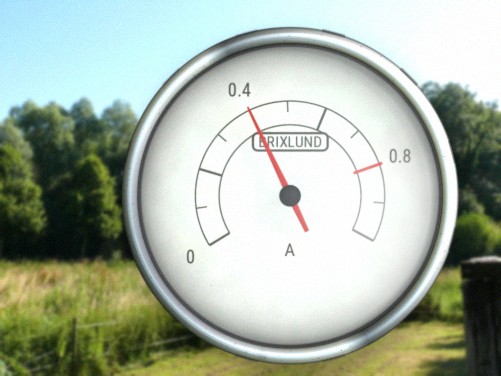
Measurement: 0.4,A
